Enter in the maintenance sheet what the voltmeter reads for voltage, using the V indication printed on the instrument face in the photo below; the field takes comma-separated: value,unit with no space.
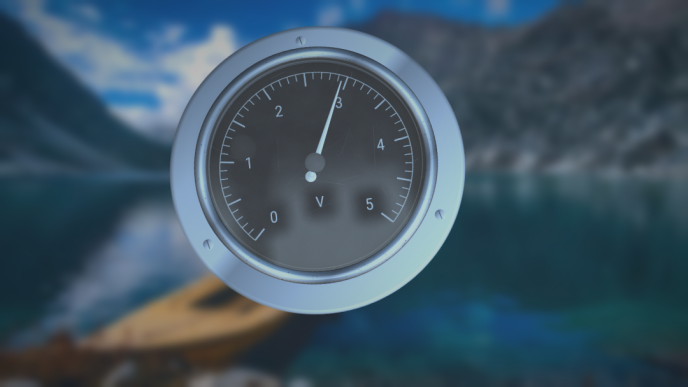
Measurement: 2.95,V
